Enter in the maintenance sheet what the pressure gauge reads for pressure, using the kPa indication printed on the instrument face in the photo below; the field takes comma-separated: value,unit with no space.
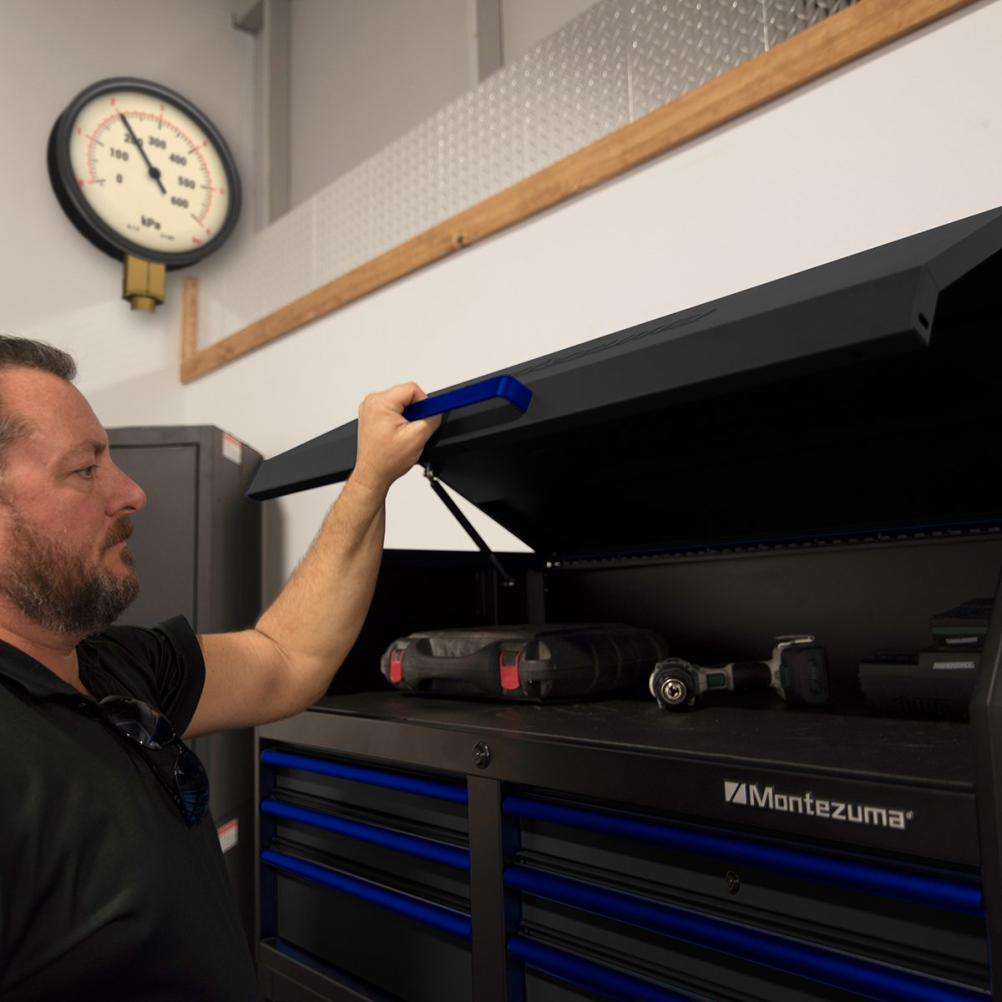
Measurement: 200,kPa
